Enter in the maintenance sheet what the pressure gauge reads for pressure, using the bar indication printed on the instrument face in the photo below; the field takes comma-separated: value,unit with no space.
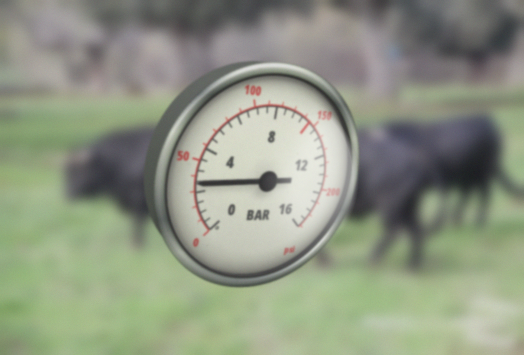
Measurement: 2.5,bar
